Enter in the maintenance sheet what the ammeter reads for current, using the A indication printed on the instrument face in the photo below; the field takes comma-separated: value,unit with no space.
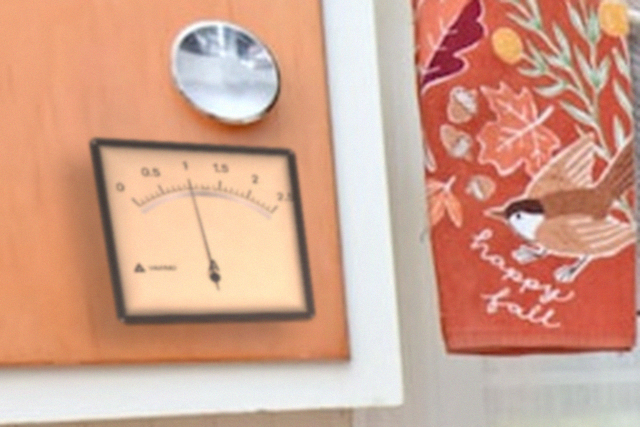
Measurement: 1,A
